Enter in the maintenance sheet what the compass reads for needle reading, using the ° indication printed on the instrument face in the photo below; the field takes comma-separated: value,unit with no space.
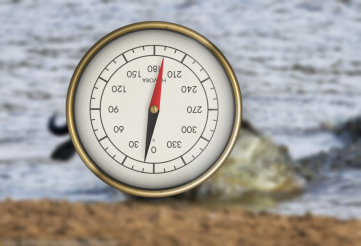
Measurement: 190,°
